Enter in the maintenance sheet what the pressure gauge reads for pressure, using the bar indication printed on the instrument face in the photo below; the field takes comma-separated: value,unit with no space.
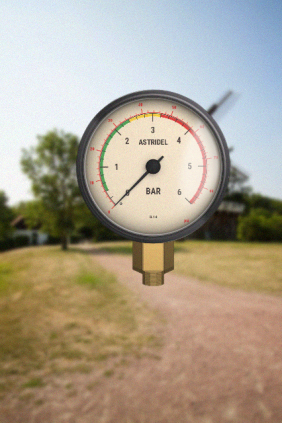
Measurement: 0,bar
